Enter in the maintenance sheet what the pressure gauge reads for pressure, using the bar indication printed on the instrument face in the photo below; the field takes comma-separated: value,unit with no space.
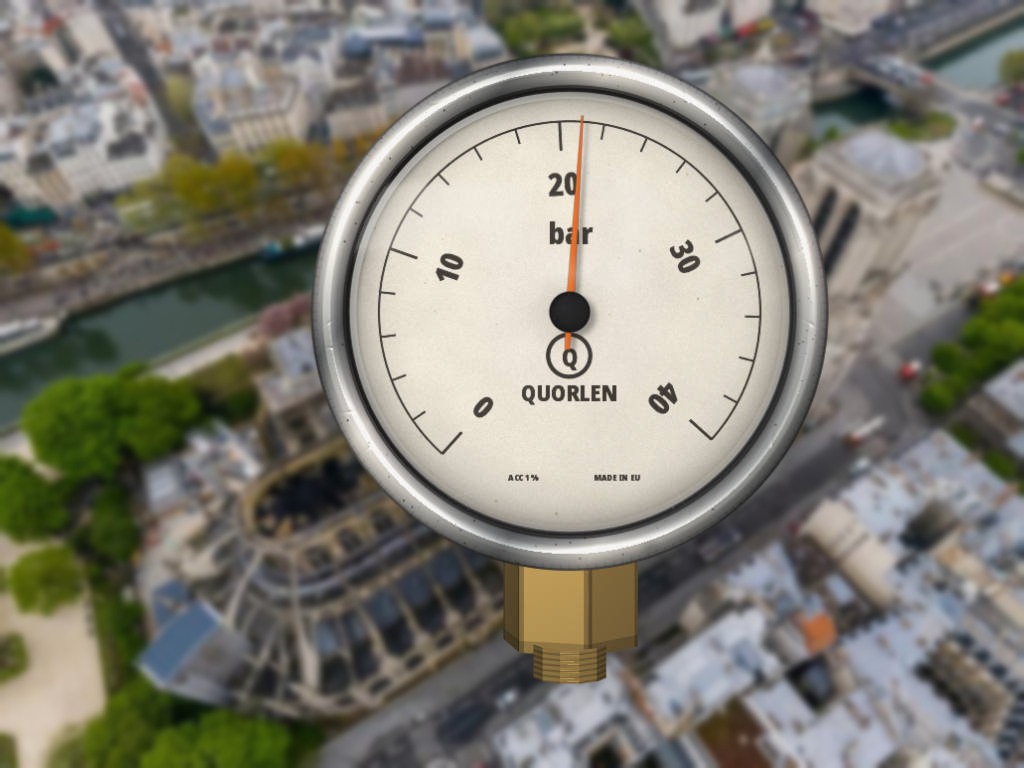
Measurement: 21,bar
